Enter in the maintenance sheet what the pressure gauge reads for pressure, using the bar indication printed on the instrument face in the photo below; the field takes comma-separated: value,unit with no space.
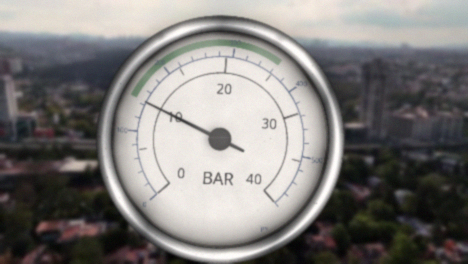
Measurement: 10,bar
